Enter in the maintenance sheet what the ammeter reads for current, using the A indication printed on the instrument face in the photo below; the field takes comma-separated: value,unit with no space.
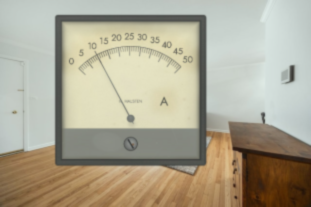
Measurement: 10,A
